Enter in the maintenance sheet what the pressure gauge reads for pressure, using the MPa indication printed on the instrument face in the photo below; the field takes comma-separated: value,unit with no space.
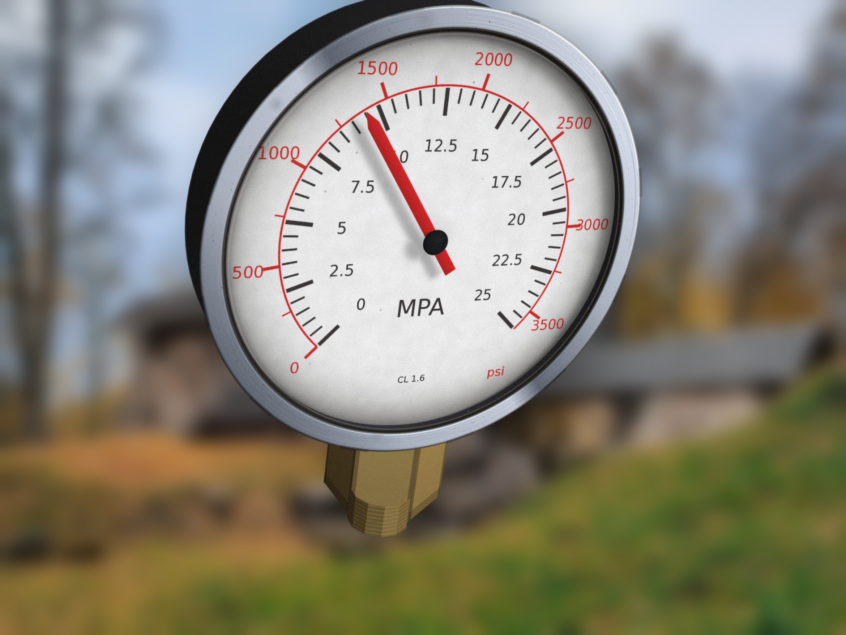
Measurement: 9.5,MPa
